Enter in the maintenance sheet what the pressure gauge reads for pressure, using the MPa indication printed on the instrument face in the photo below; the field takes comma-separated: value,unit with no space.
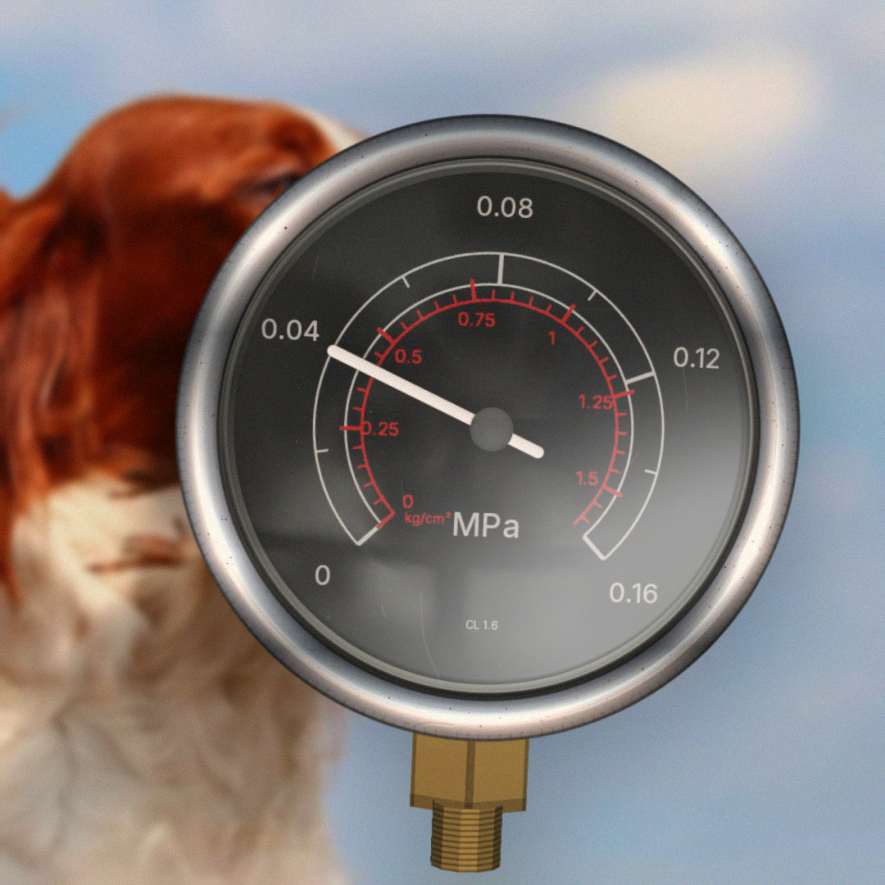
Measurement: 0.04,MPa
